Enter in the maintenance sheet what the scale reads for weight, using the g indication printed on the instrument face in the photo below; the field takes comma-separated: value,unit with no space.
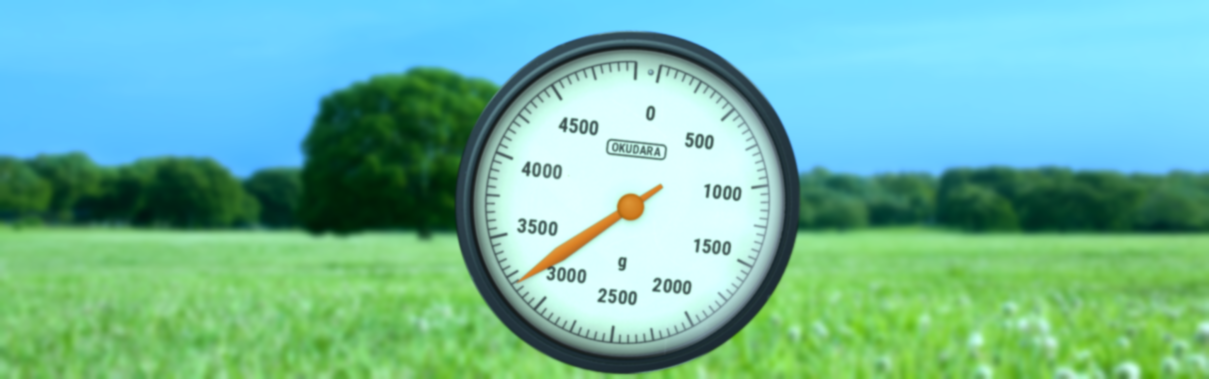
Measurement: 3200,g
